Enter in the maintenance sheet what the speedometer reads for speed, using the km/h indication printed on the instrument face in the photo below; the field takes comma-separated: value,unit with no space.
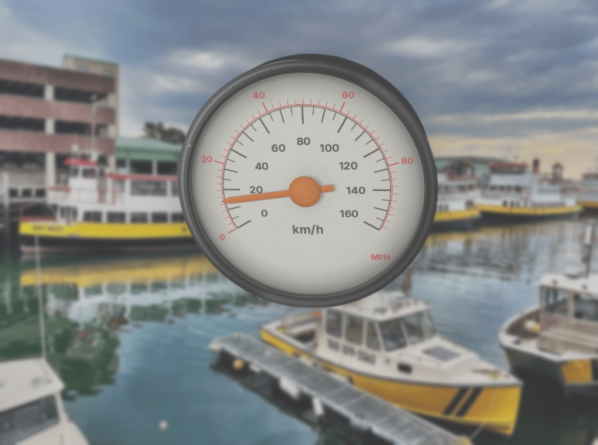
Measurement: 15,km/h
